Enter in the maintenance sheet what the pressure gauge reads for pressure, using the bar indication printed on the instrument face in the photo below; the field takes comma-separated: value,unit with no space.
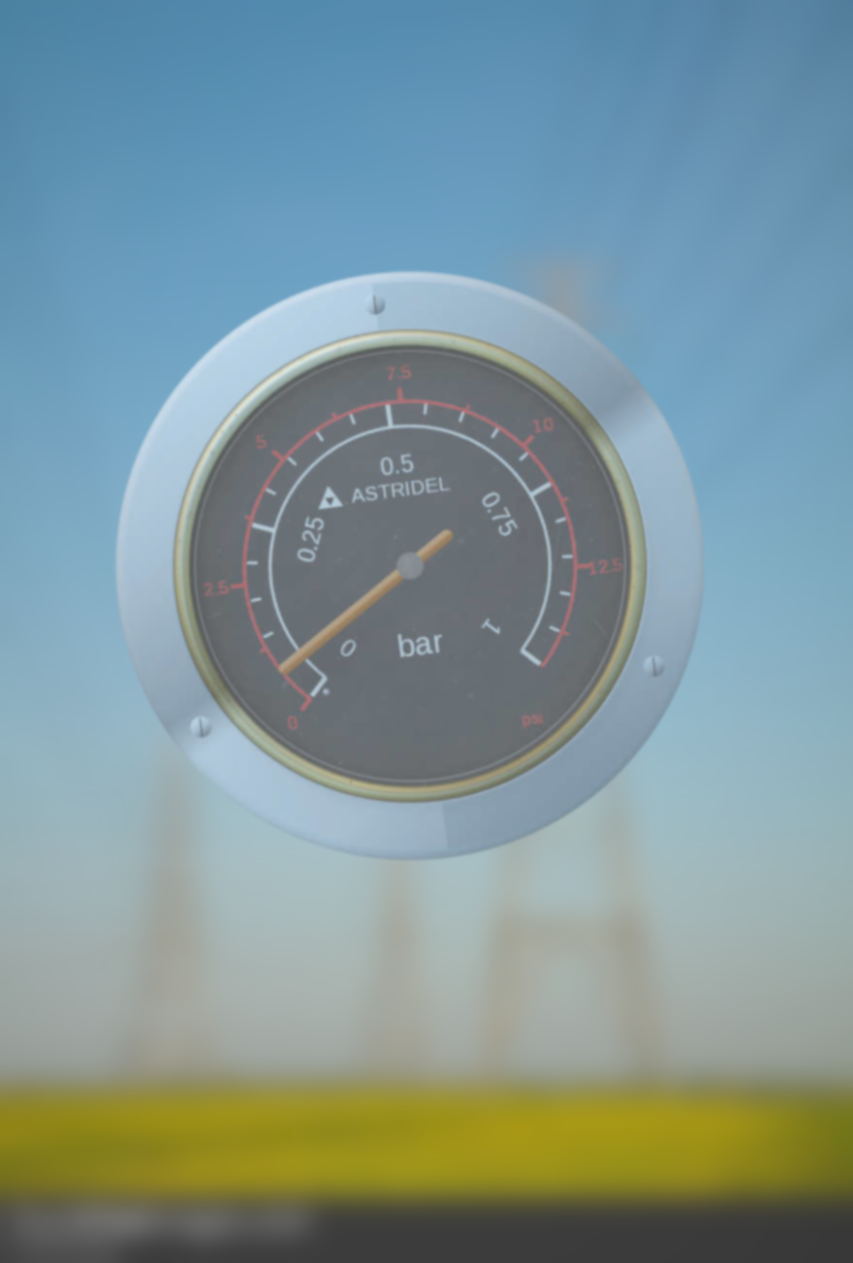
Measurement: 0.05,bar
